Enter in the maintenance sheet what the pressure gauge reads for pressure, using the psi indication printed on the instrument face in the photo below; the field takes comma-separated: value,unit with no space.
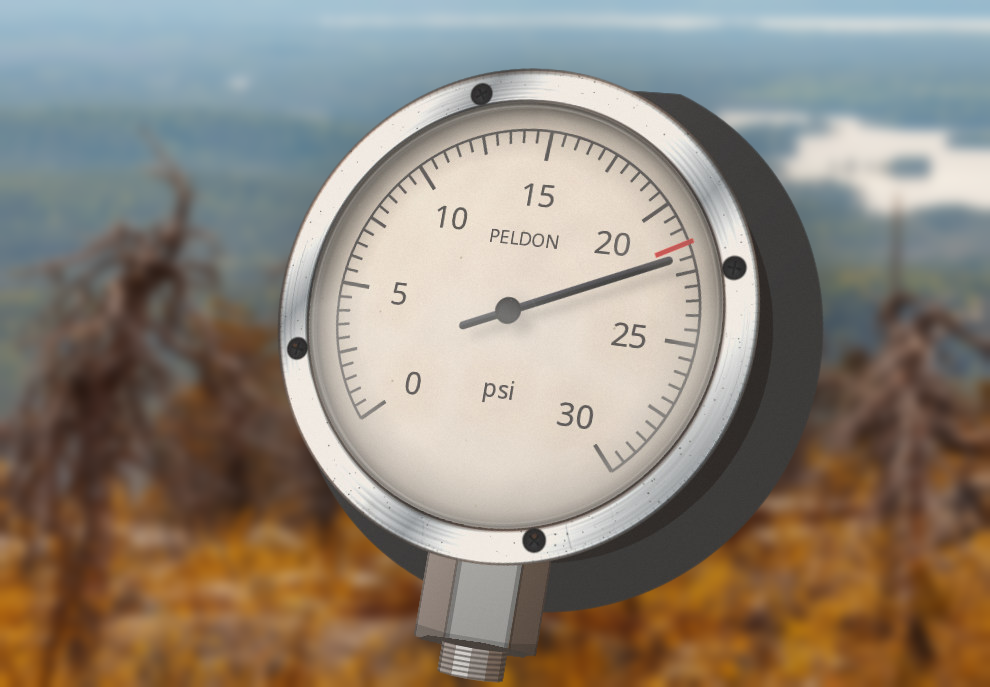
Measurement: 22,psi
